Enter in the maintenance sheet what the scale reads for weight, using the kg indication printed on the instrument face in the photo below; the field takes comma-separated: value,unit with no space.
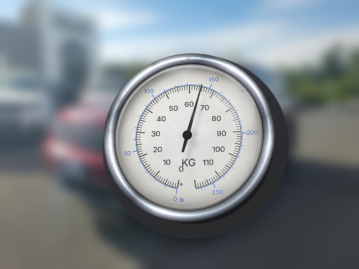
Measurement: 65,kg
